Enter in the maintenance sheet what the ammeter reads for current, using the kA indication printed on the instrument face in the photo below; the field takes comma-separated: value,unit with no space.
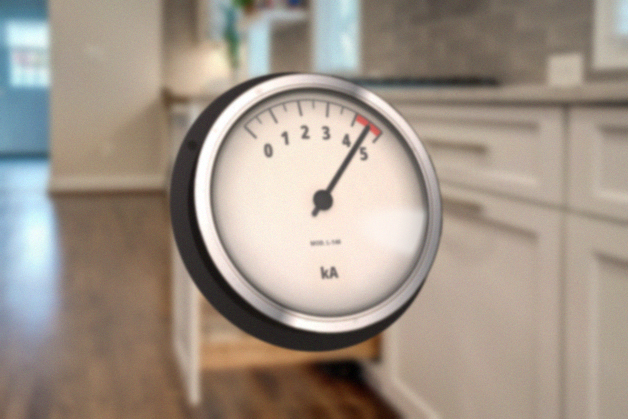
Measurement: 4.5,kA
